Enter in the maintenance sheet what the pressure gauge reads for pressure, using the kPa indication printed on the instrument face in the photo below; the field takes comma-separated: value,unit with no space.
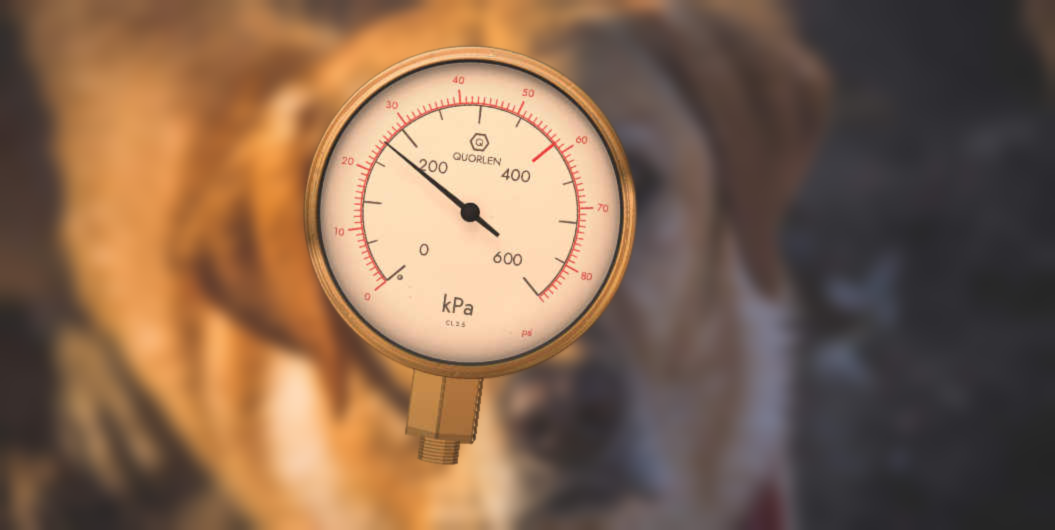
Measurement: 175,kPa
